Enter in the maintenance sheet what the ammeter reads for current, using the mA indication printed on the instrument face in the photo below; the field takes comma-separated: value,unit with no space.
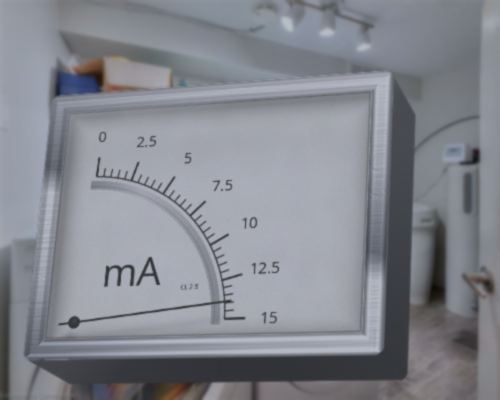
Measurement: 14,mA
